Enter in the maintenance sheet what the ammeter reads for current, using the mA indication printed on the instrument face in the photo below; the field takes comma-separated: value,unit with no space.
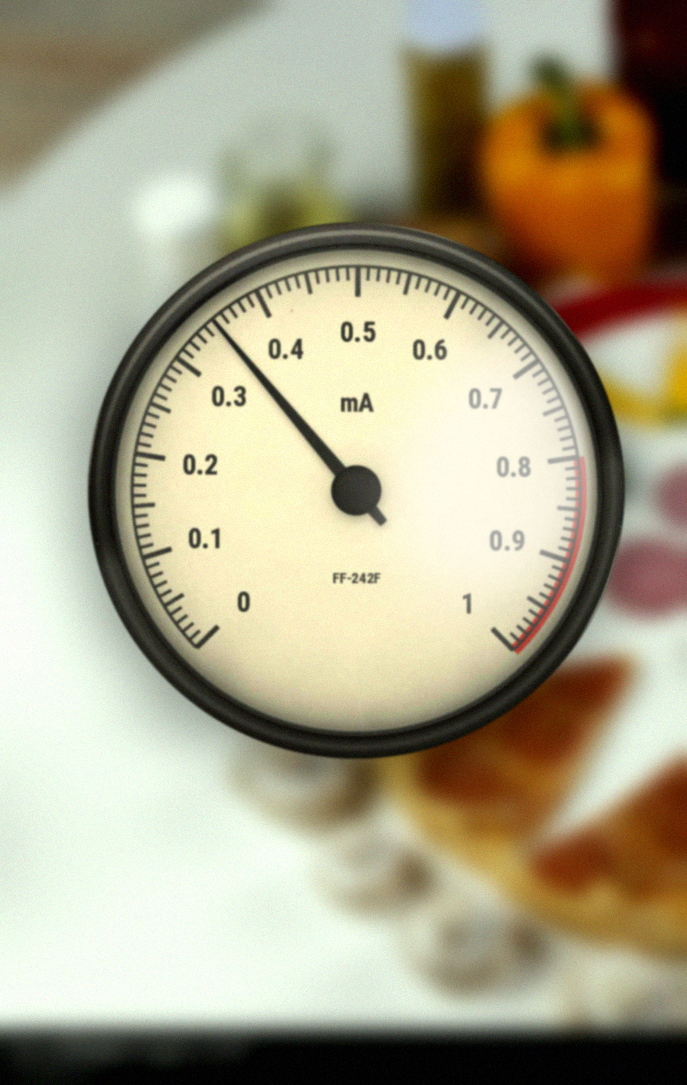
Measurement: 0.35,mA
